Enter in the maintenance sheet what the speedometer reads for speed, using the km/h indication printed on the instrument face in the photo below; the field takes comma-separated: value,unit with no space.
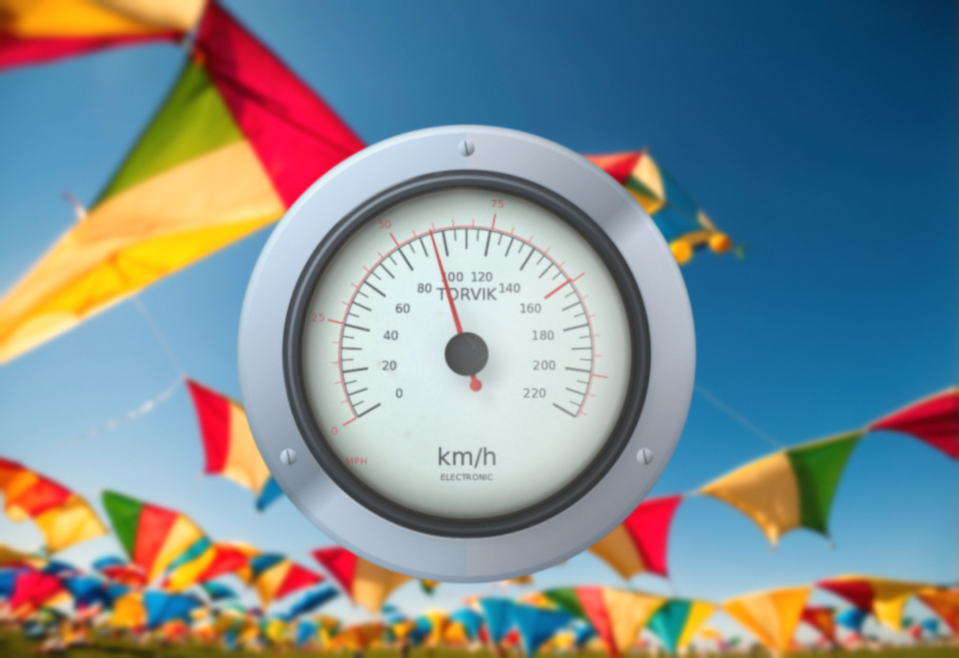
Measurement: 95,km/h
